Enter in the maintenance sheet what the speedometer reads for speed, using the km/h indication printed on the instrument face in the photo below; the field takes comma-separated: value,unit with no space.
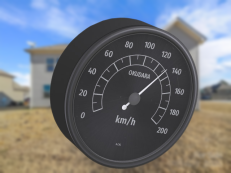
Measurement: 130,km/h
